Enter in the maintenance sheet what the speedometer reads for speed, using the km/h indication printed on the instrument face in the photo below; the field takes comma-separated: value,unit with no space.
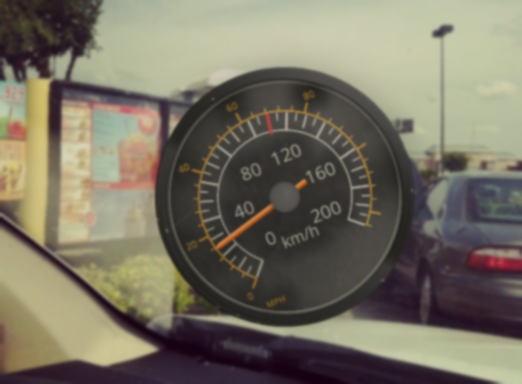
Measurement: 25,km/h
